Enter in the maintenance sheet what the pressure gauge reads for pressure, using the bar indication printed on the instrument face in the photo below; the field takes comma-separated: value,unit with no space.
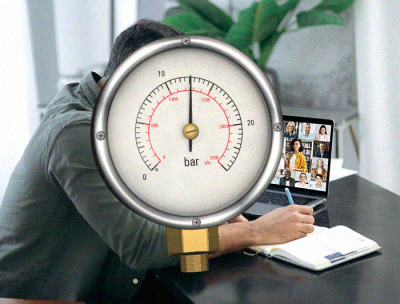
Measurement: 12.5,bar
